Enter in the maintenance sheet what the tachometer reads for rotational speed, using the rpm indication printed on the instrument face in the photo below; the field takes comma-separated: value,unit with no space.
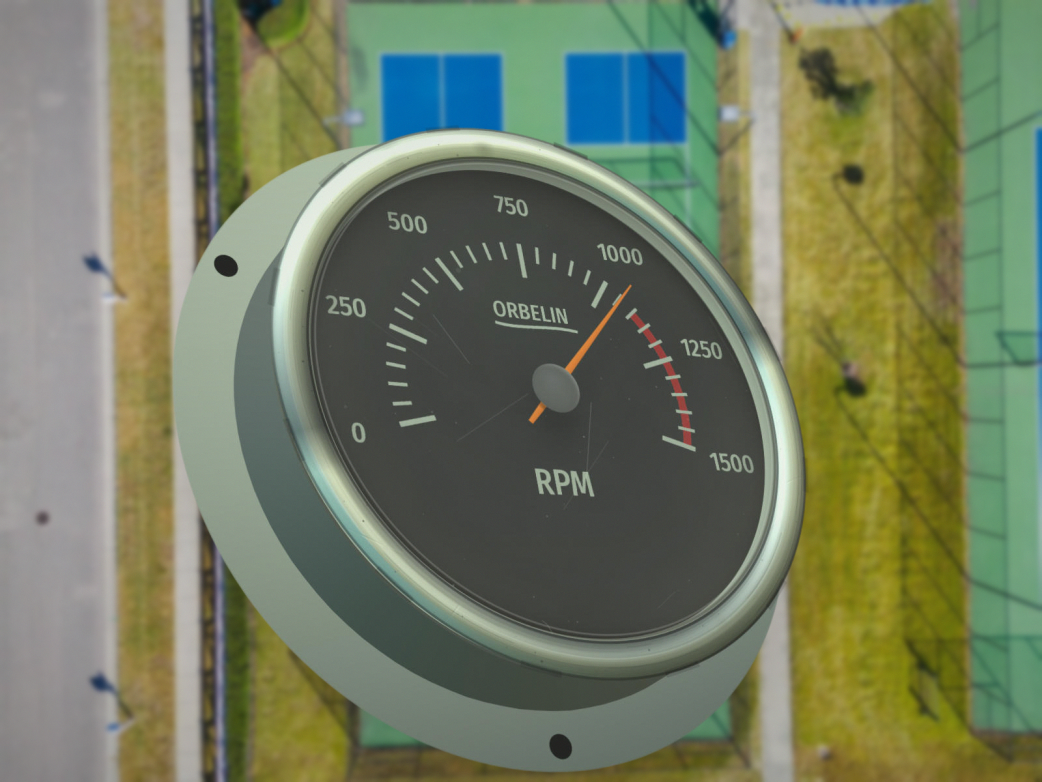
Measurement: 1050,rpm
